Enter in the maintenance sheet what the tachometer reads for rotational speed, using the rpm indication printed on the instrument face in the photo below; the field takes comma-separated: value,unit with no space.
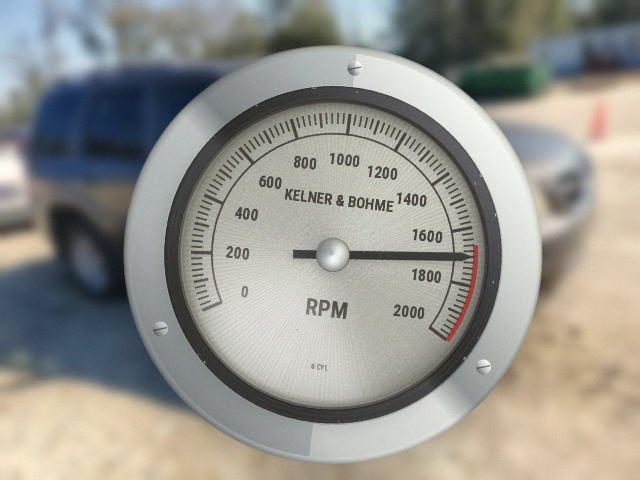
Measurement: 1700,rpm
